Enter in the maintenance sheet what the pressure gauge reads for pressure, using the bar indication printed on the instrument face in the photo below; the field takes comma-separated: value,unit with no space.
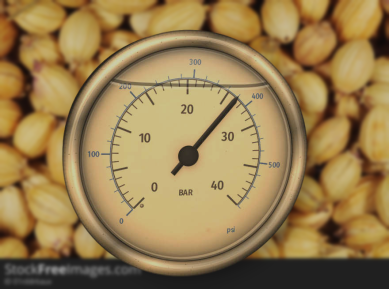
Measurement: 26,bar
